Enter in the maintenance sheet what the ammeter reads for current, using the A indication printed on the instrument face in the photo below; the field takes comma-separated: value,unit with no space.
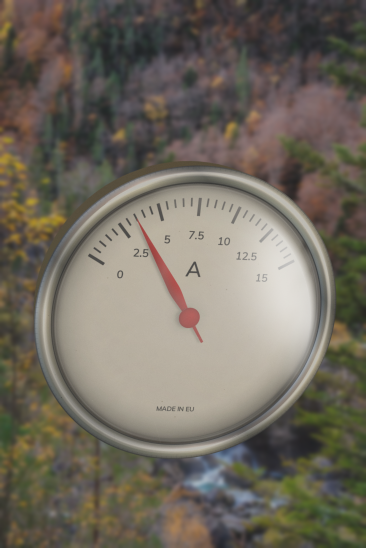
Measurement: 3.5,A
